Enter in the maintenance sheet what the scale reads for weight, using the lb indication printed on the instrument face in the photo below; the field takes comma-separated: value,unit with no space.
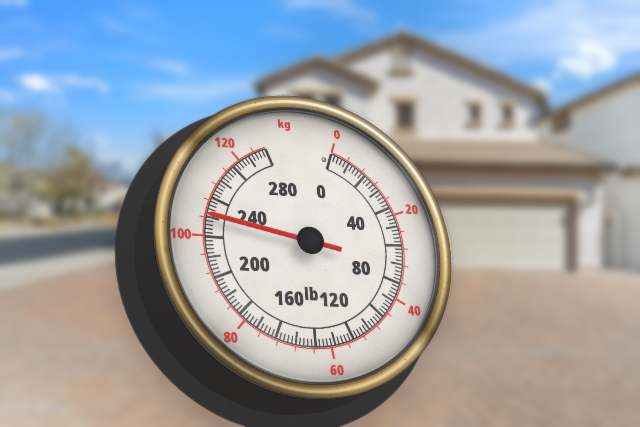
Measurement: 230,lb
